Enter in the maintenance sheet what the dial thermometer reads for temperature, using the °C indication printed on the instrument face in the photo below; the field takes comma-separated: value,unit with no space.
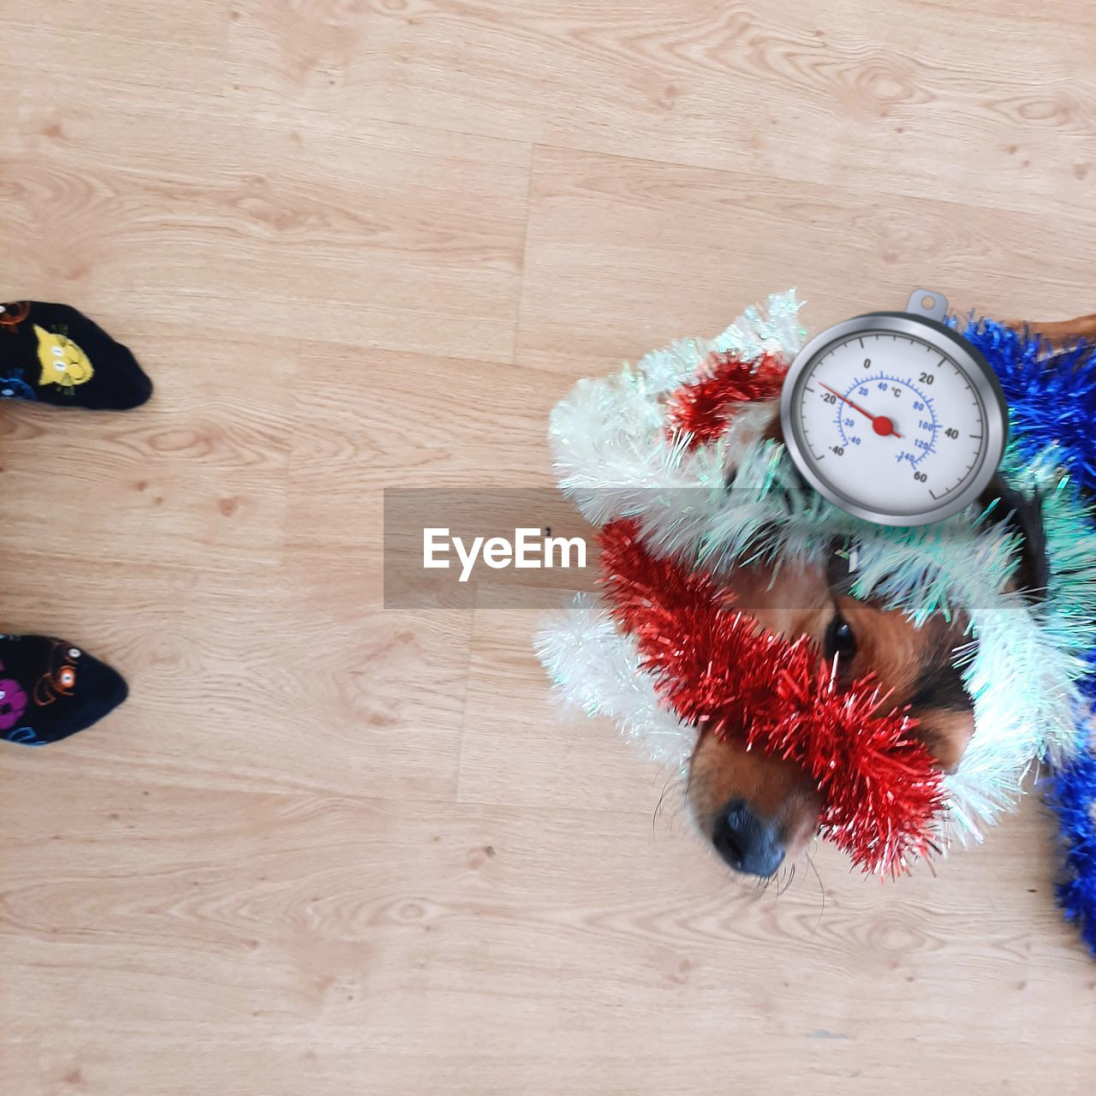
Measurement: -16,°C
